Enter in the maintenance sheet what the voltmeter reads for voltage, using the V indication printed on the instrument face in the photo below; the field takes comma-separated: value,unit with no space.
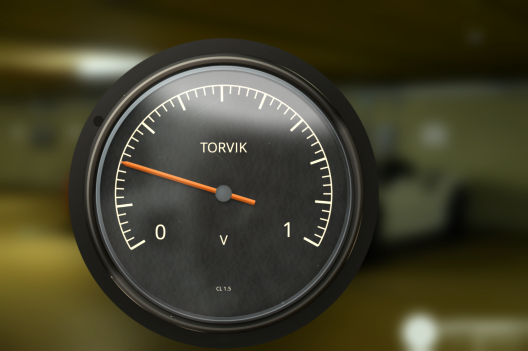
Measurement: 0.2,V
